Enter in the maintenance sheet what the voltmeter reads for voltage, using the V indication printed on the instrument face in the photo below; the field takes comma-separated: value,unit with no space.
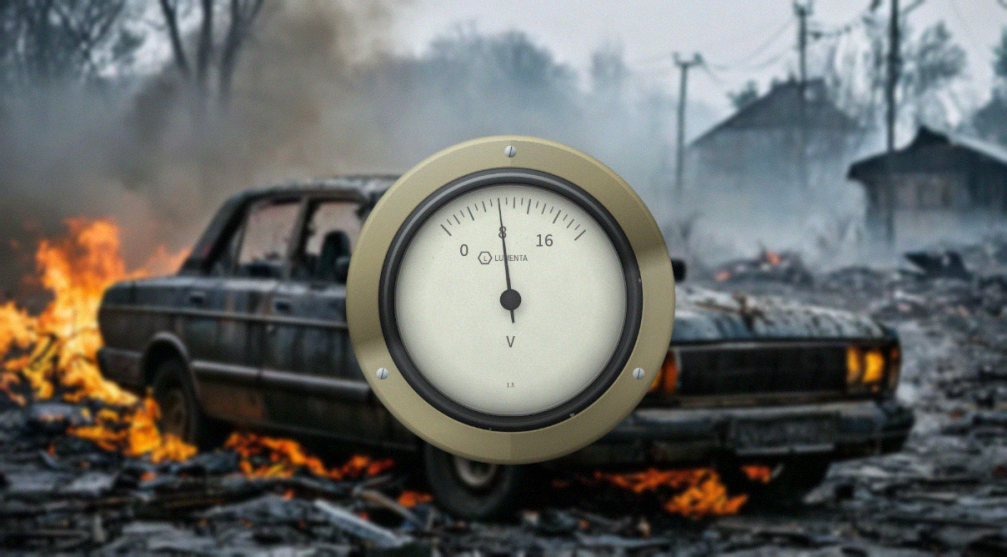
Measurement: 8,V
